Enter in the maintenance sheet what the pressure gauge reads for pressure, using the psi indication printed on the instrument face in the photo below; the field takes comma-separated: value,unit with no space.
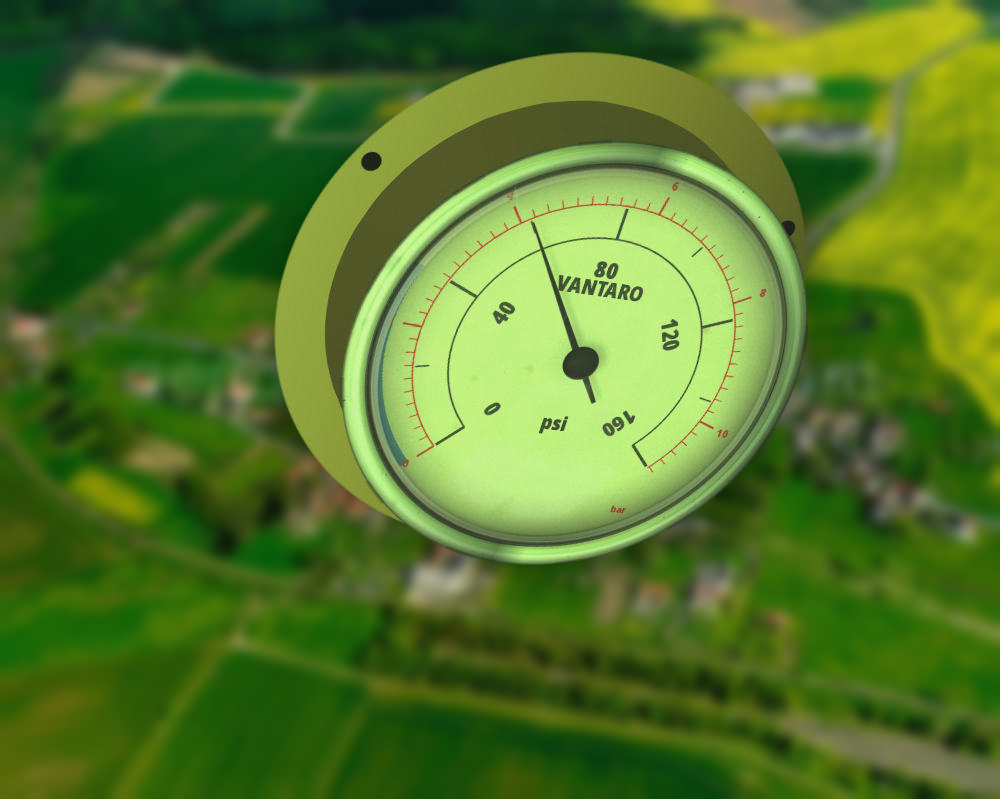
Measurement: 60,psi
